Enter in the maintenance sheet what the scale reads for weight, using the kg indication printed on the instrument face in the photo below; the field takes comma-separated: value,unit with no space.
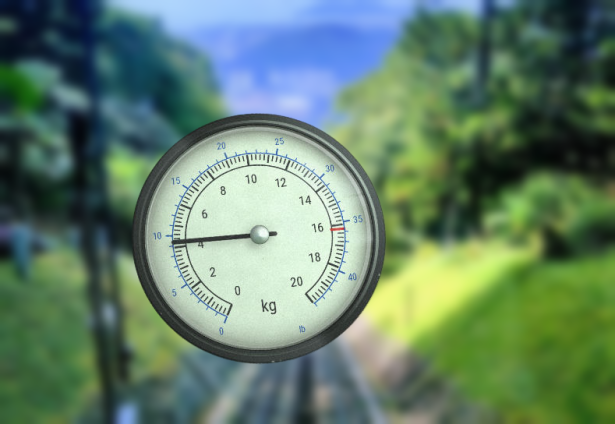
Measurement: 4.2,kg
